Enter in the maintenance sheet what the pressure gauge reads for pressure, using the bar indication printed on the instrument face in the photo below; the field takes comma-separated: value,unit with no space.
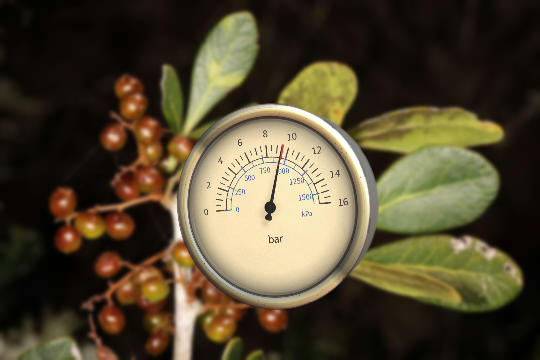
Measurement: 9.5,bar
